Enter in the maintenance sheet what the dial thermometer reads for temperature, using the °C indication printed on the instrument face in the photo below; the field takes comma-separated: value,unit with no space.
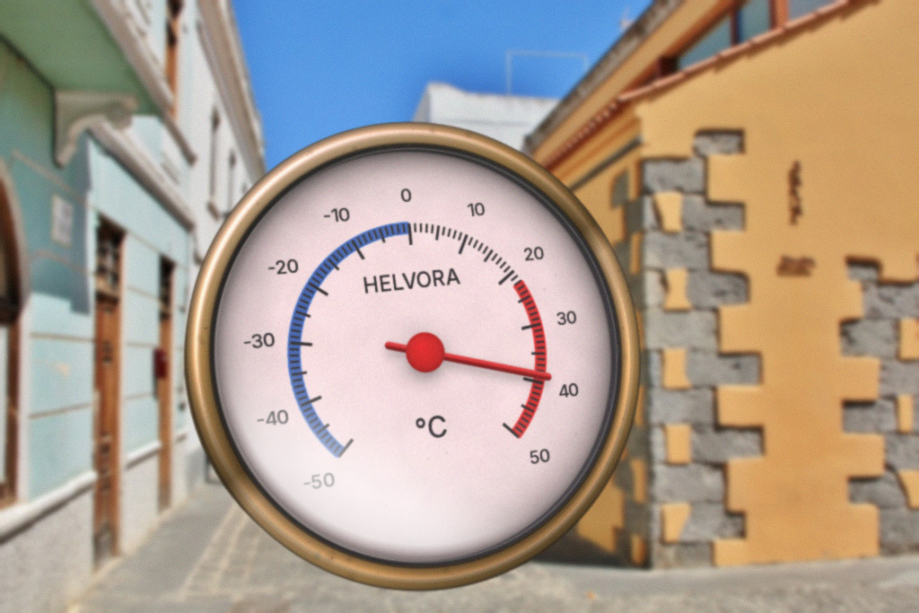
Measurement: 39,°C
